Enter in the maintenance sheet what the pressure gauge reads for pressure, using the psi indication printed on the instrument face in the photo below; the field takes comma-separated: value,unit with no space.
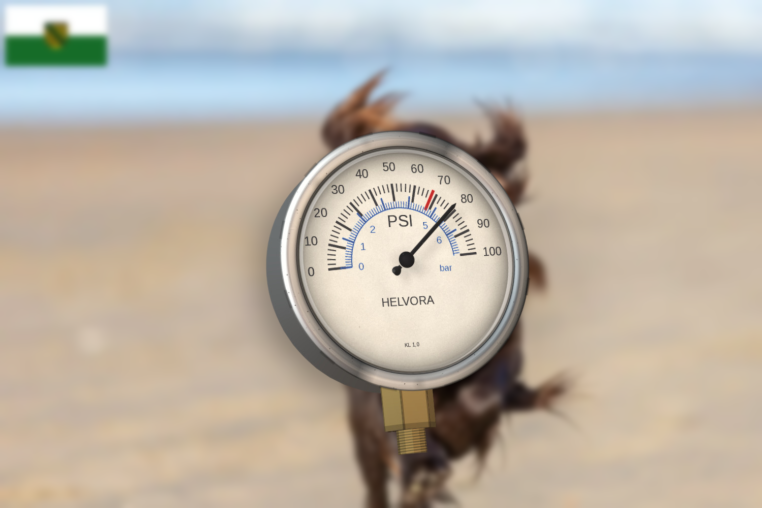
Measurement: 78,psi
